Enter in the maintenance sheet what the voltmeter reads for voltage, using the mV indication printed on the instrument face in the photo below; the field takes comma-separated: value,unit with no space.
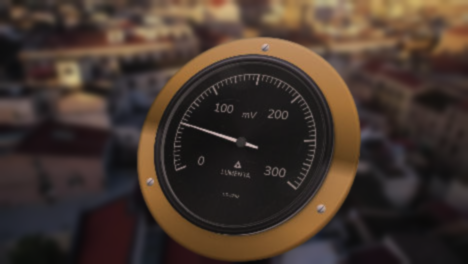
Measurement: 50,mV
